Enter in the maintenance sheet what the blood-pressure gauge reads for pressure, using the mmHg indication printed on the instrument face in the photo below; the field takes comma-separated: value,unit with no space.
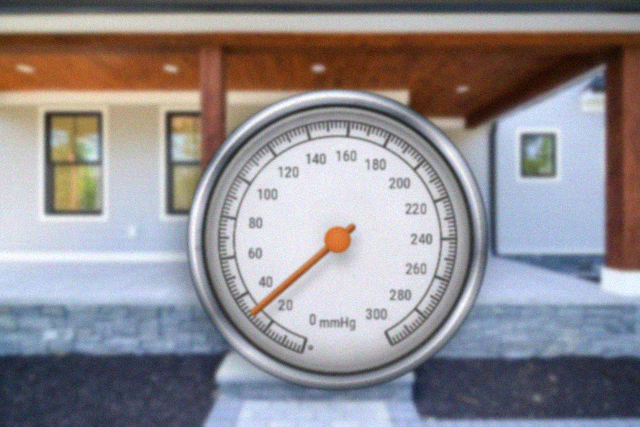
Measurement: 30,mmHg
